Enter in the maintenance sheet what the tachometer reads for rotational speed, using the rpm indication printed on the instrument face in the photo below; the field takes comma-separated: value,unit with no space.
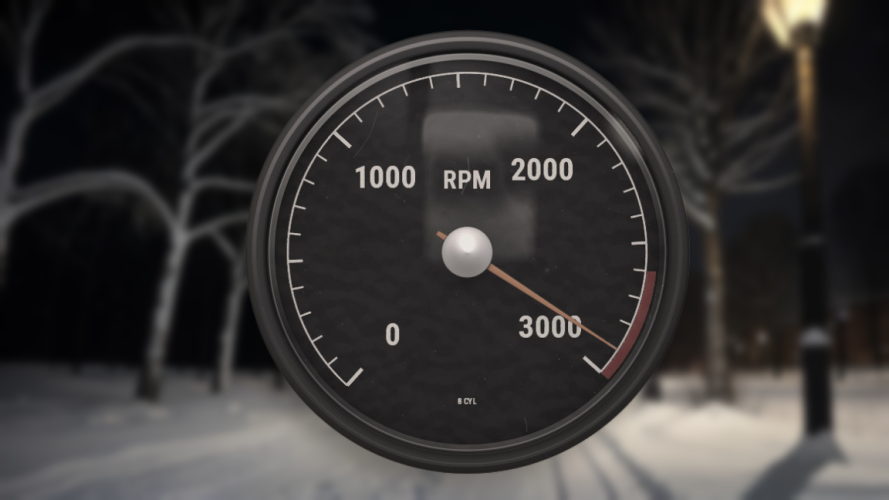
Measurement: 2900,rpm
